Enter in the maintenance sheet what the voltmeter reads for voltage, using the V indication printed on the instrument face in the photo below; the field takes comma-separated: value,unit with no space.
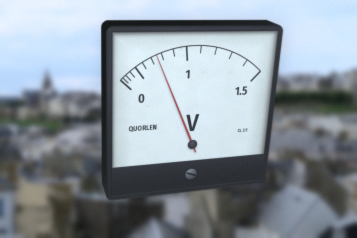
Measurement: 0.75,V
